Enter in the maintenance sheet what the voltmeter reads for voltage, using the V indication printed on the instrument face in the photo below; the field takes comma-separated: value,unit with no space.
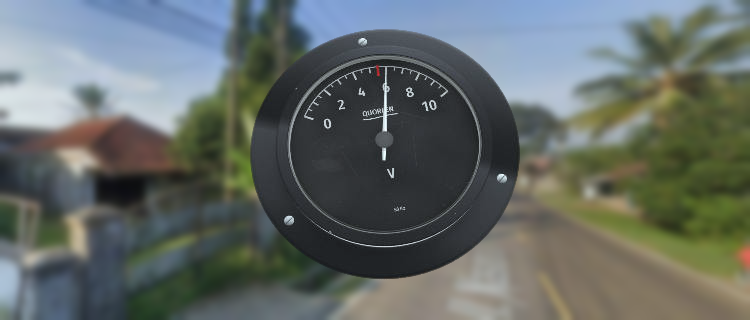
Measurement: 6,V
